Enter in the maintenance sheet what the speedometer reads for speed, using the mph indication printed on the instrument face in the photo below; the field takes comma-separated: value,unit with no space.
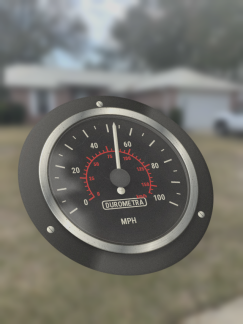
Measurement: 52.5,mph
